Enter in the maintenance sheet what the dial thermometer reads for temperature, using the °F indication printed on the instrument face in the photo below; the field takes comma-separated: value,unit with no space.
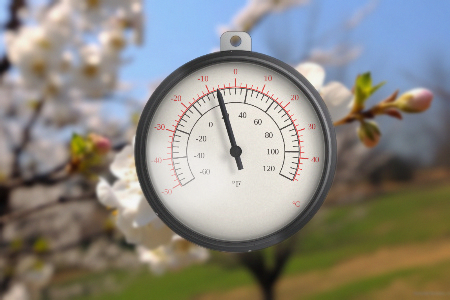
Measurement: 20,°F
